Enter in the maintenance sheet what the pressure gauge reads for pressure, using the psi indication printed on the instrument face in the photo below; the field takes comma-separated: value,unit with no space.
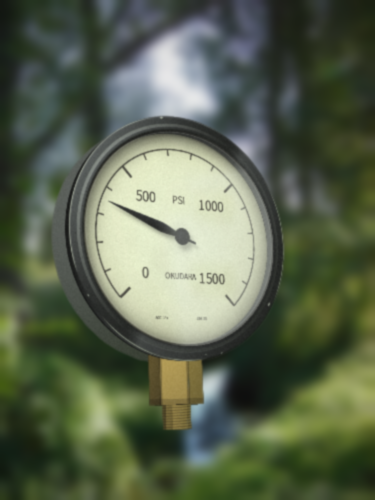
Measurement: 350,psi
